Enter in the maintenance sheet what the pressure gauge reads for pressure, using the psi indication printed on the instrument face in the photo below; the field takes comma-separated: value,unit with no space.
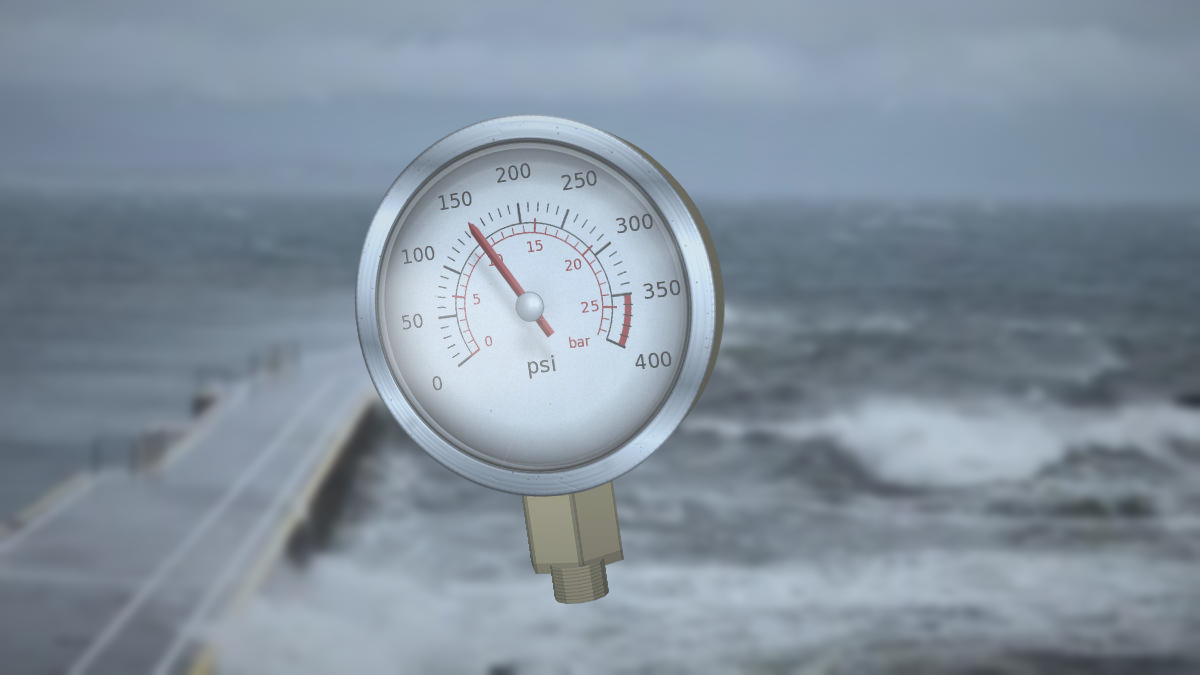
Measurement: 150,psi
